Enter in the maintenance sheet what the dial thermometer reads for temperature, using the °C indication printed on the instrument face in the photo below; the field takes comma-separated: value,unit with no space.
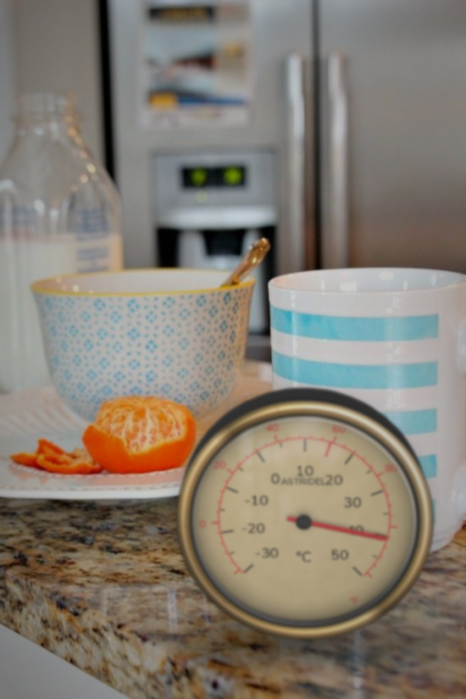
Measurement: 40,°C
